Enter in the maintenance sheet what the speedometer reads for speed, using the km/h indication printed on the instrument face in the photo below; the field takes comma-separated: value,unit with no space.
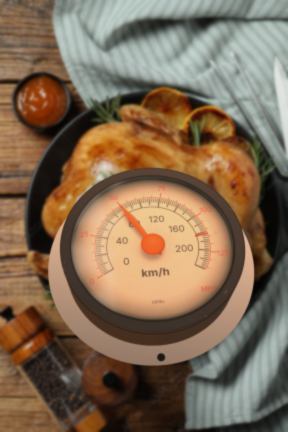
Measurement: 80,km/h
